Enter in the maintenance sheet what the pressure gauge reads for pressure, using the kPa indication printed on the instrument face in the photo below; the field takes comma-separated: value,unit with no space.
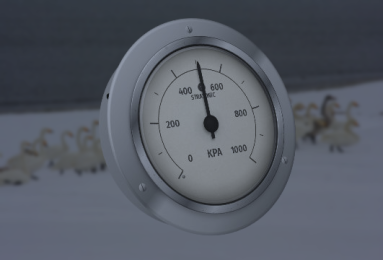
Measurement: 500,kPa
